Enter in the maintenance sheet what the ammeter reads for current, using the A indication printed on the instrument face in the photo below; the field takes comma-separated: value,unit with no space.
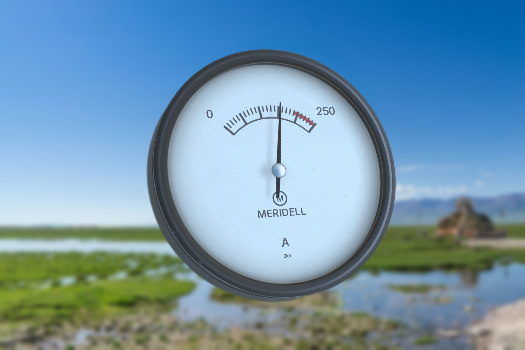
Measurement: 150,A
